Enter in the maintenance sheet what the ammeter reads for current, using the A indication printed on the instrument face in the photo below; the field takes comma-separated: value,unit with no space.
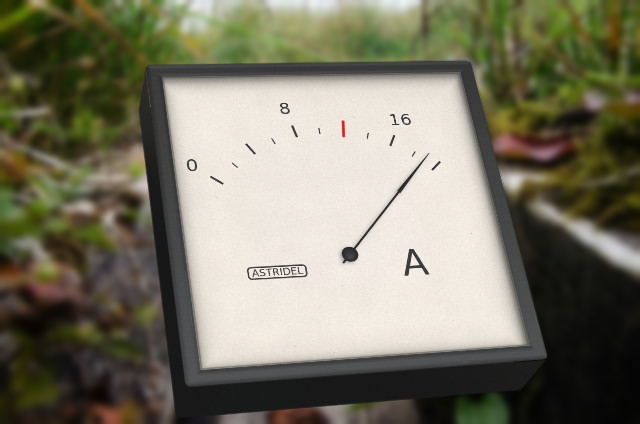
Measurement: 19,A
